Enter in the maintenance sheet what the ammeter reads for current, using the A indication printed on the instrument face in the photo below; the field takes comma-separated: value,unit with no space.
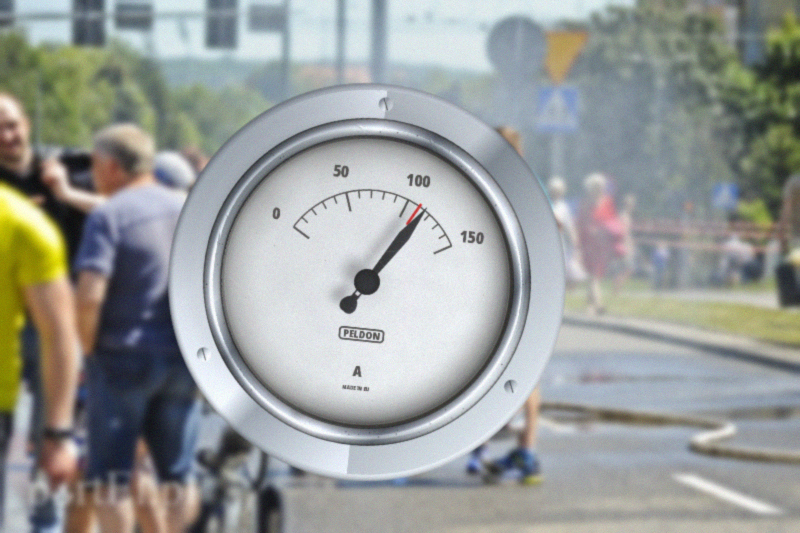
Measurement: 115,A
